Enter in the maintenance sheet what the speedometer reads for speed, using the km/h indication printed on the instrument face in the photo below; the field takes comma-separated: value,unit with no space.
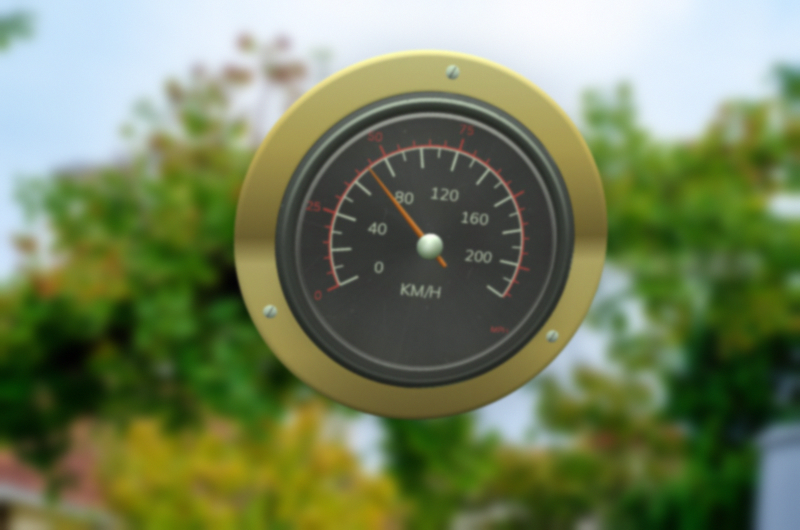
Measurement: 70,km/h
